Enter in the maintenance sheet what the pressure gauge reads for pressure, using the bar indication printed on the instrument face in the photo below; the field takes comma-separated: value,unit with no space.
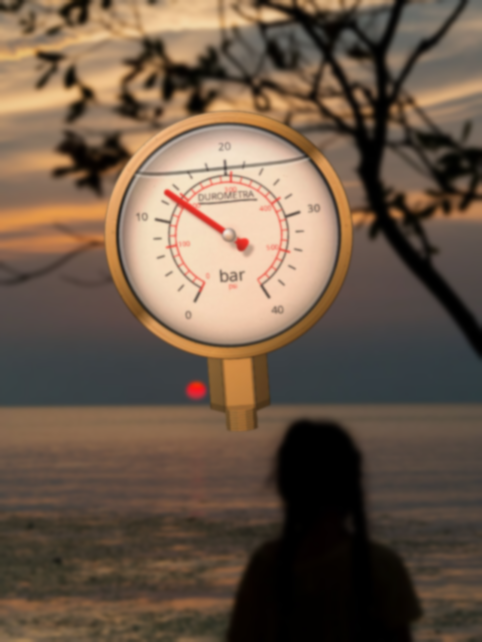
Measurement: 13,bar
